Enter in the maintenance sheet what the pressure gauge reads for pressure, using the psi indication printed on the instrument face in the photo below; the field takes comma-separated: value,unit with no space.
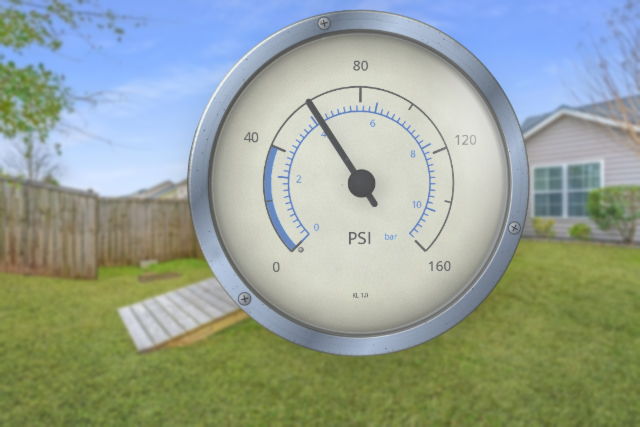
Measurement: 60,psi
